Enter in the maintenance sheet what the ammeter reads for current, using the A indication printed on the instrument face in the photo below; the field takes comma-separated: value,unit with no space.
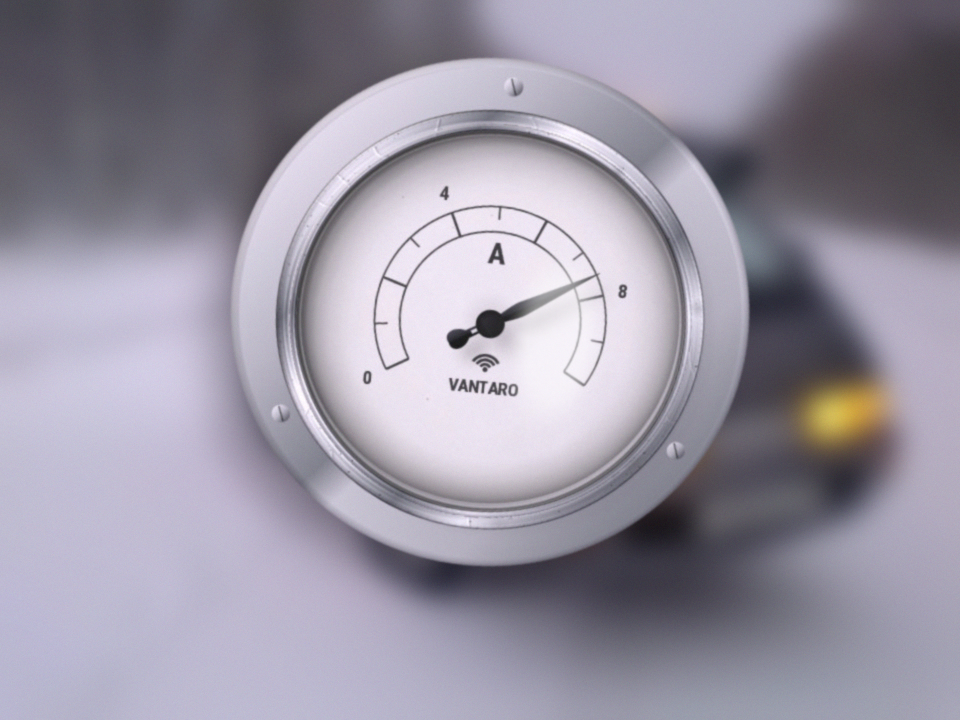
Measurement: 7.5,A
